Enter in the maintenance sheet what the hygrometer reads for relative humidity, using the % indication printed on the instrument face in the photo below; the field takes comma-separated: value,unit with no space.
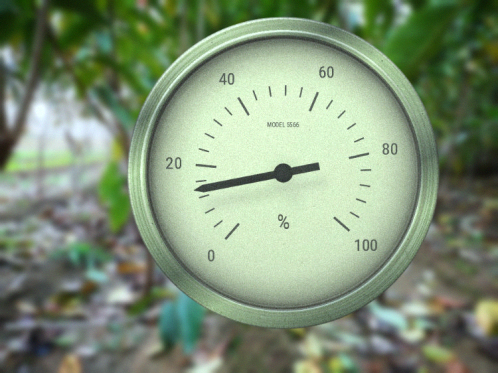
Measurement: 14,%
